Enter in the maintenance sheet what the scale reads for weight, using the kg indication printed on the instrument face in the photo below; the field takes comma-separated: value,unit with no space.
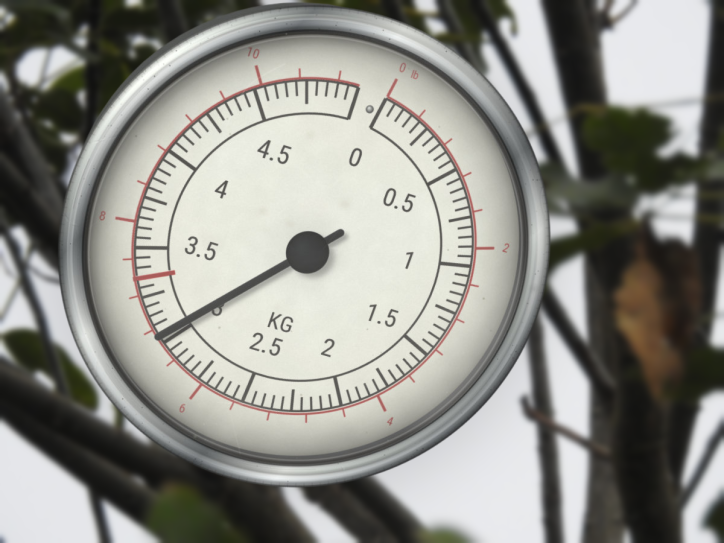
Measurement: 3.05,kg
